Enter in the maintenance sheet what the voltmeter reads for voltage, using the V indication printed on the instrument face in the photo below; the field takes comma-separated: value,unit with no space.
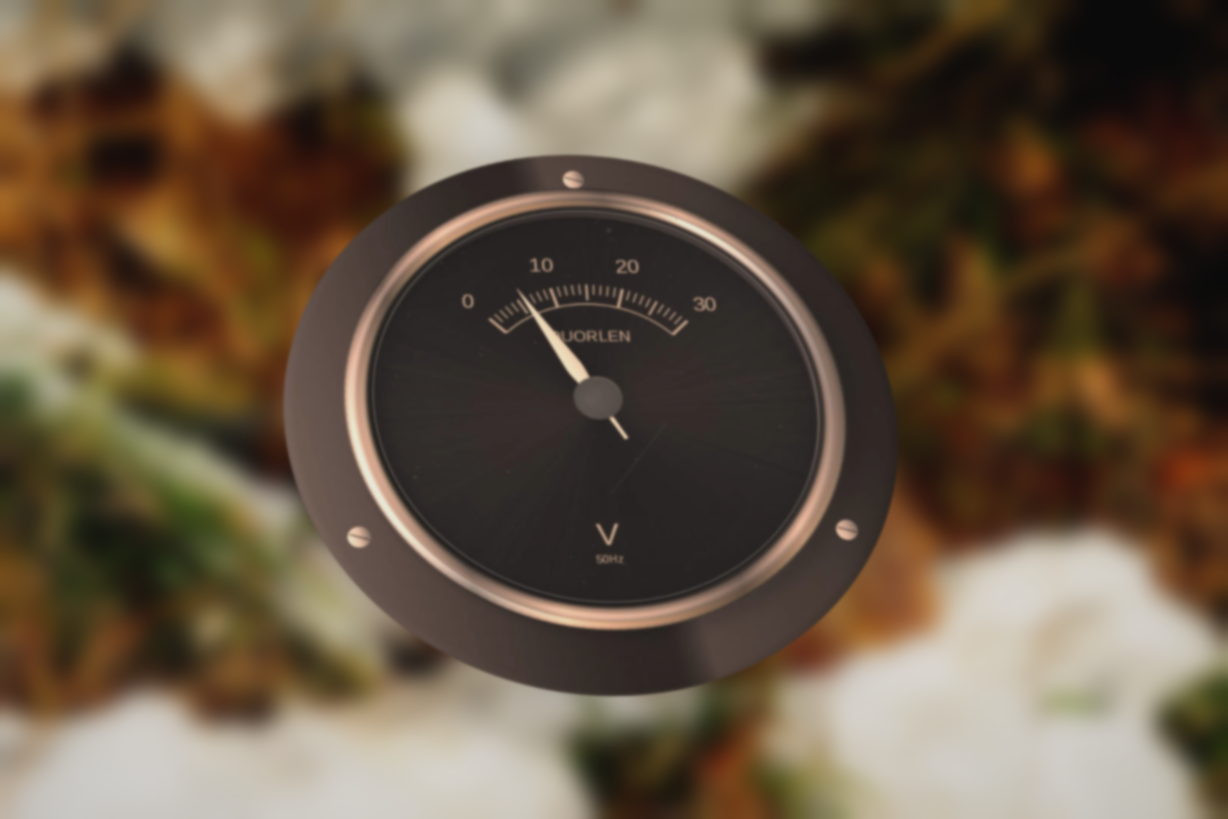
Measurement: 5,V
